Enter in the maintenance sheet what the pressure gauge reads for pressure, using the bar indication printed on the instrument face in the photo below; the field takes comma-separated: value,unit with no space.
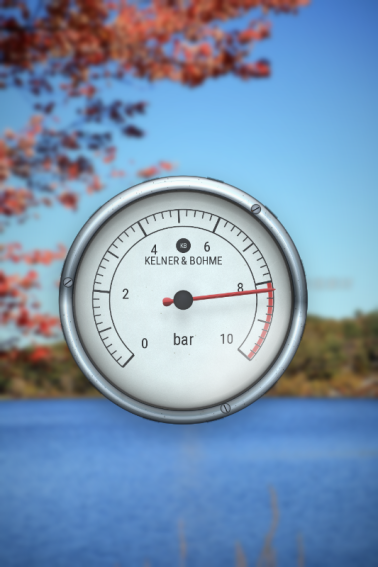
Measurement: 8.2,bar
